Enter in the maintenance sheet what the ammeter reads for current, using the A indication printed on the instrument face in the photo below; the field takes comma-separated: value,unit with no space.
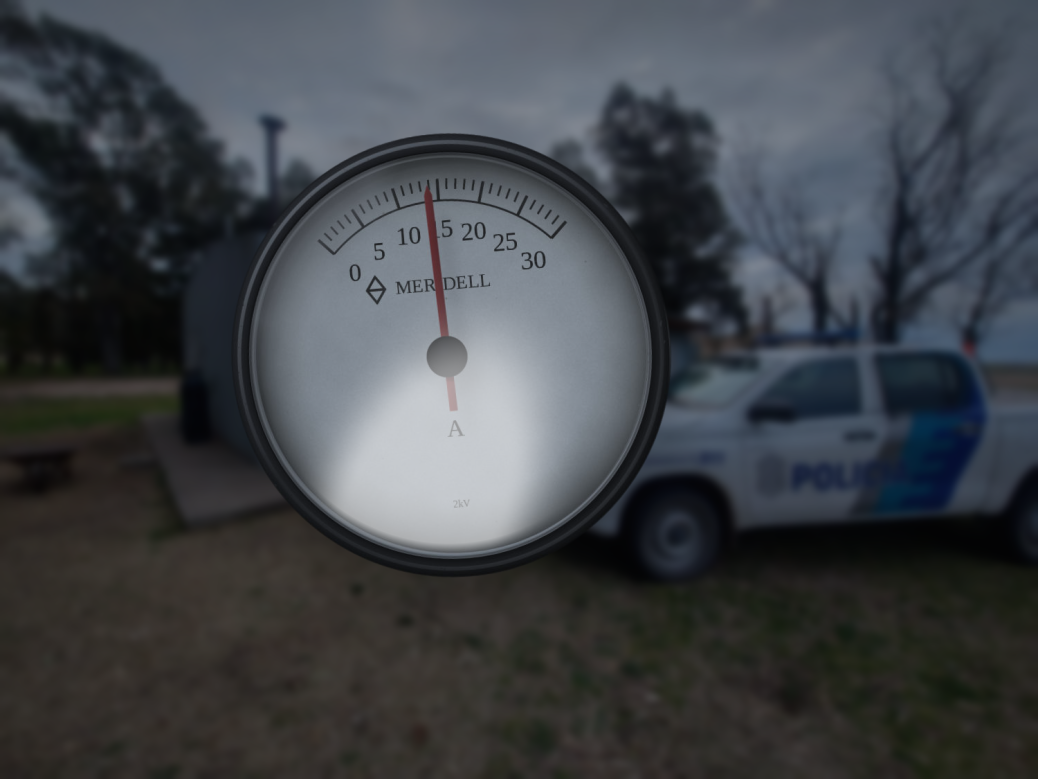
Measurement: 14,A
